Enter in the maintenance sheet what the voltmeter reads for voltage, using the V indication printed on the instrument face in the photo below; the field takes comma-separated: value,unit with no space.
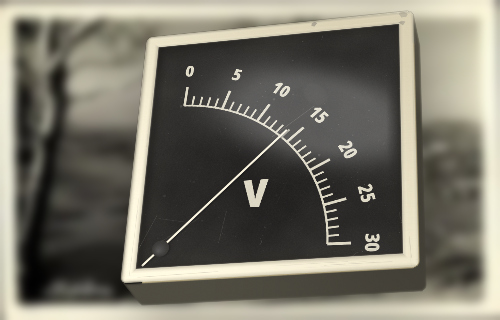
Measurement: 14,V
